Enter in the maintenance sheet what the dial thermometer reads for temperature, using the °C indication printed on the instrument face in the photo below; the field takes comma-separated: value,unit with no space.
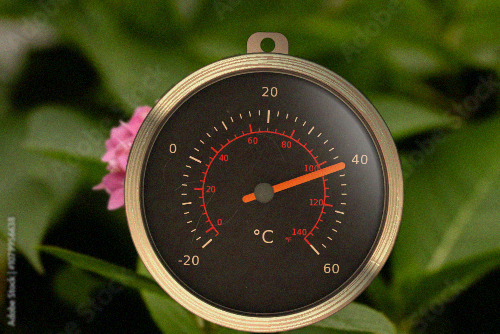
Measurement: 40,°C
